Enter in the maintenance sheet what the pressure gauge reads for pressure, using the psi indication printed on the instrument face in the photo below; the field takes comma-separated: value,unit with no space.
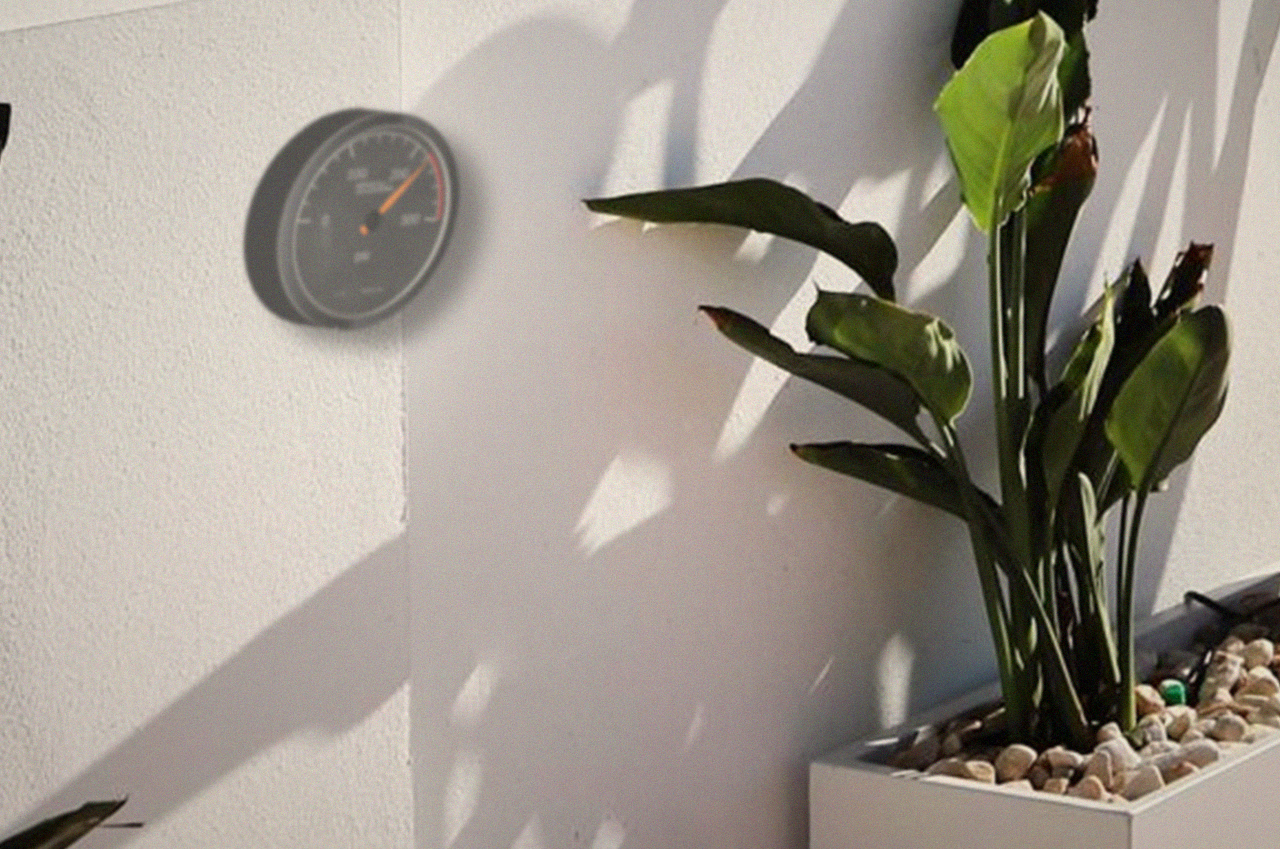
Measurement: 220,psi
